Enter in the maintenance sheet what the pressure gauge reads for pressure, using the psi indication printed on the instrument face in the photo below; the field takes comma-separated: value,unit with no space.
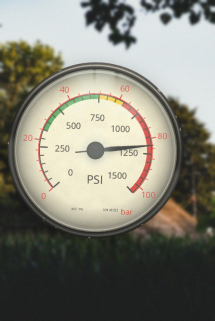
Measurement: 1200,psi
